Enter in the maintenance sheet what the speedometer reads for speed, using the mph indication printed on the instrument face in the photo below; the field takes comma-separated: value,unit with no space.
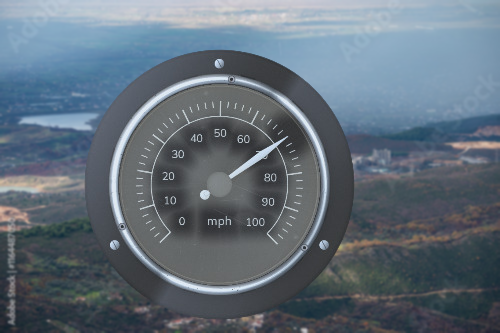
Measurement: 70,mph
